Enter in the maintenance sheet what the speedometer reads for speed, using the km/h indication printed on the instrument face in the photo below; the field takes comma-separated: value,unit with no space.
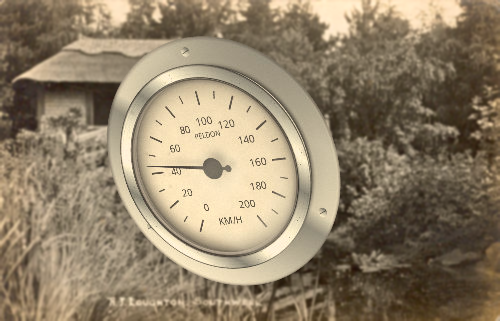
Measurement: 45,km/h
